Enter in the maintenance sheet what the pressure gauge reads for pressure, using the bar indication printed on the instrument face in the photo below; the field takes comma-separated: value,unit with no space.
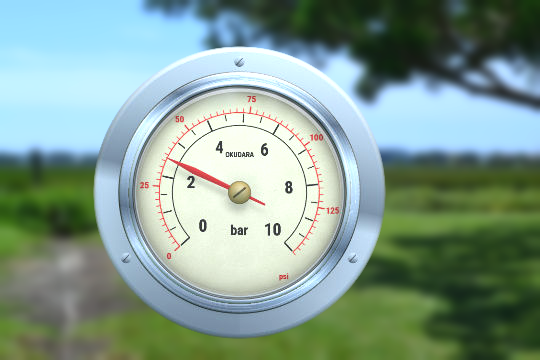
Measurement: 2.5,bar
